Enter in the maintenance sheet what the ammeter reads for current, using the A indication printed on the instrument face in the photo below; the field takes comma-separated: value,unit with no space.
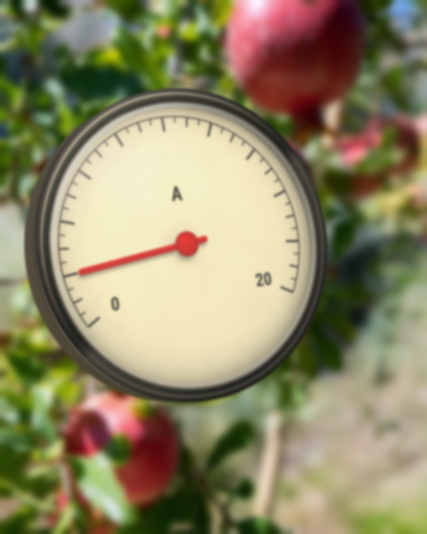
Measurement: 2,A
